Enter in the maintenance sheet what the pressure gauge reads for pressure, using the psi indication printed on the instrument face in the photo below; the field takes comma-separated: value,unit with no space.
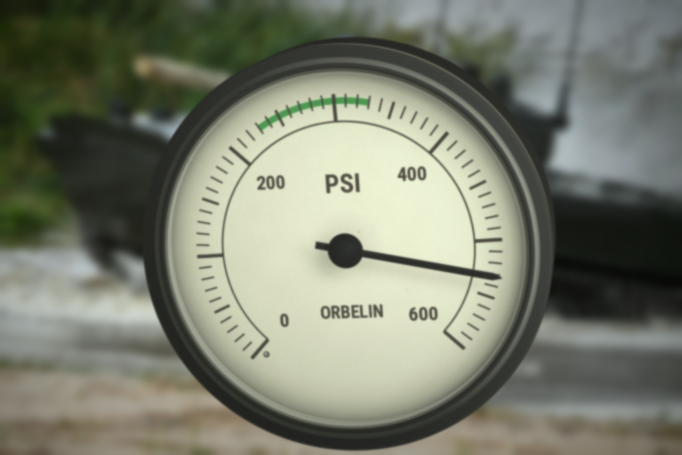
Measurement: 530,psi
